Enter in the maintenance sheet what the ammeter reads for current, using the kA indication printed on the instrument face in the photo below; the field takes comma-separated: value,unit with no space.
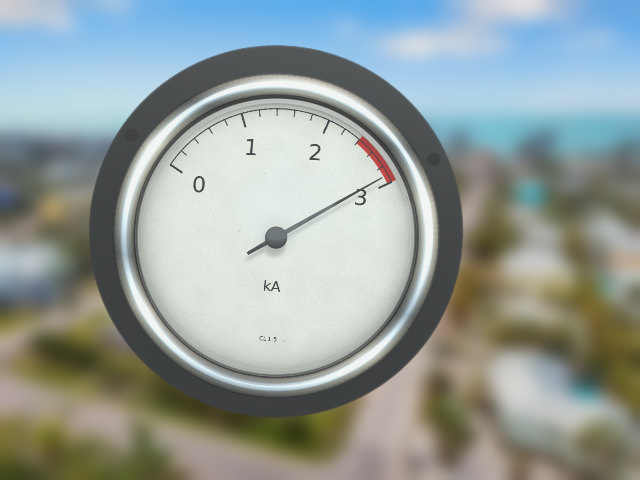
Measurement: 2.9,kA
